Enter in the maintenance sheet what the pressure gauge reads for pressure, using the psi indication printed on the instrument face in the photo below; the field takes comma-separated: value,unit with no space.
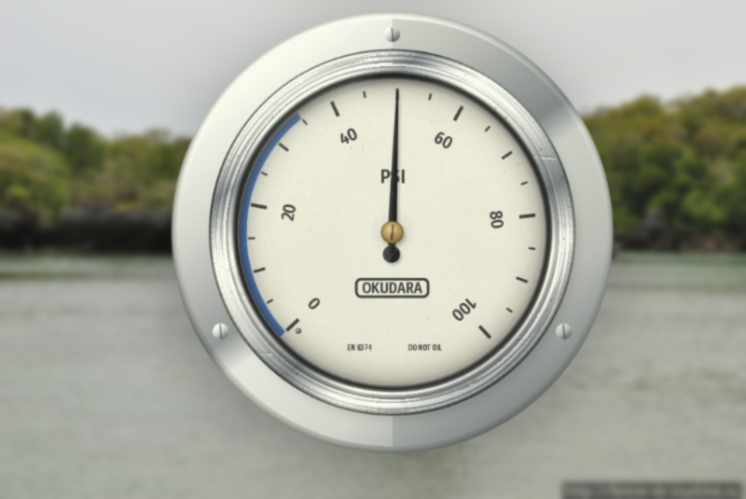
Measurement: 50,psi
